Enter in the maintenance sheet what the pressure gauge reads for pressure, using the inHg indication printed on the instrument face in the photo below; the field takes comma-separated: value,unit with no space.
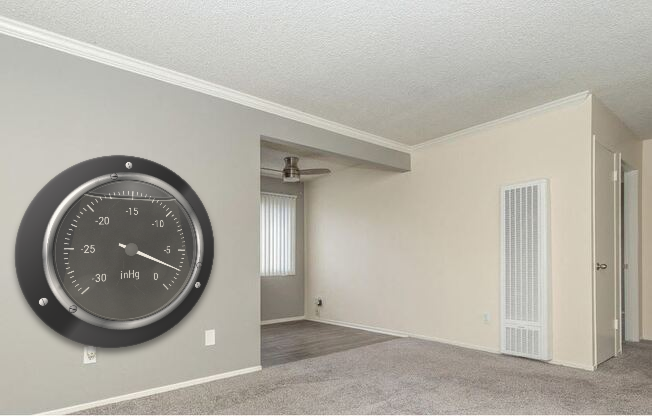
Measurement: -2.5,inHg
